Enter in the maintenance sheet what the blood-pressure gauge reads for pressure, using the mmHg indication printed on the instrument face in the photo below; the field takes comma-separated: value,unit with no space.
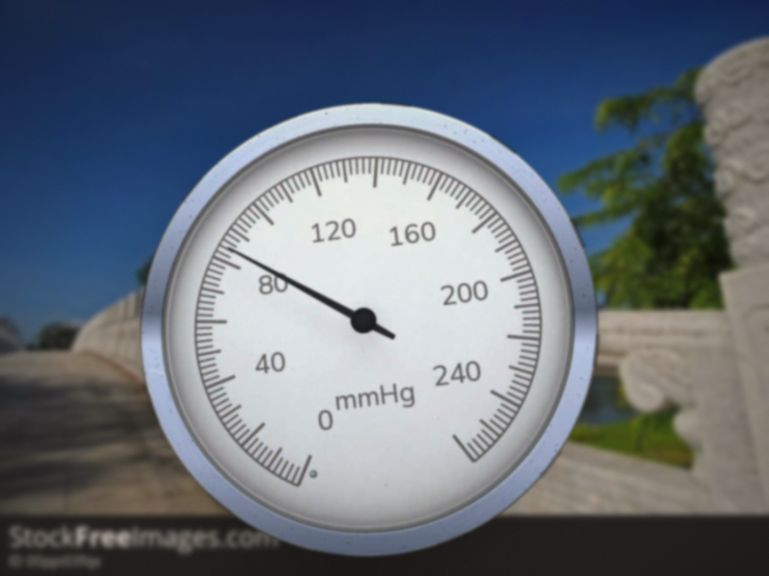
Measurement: 84,mmHg
